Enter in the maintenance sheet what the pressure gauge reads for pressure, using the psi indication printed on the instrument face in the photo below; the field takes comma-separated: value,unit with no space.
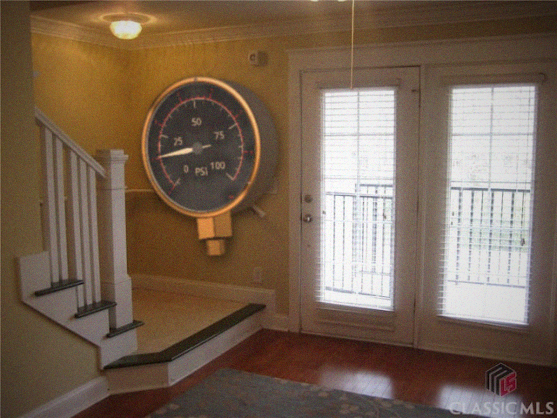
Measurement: 15,psi
